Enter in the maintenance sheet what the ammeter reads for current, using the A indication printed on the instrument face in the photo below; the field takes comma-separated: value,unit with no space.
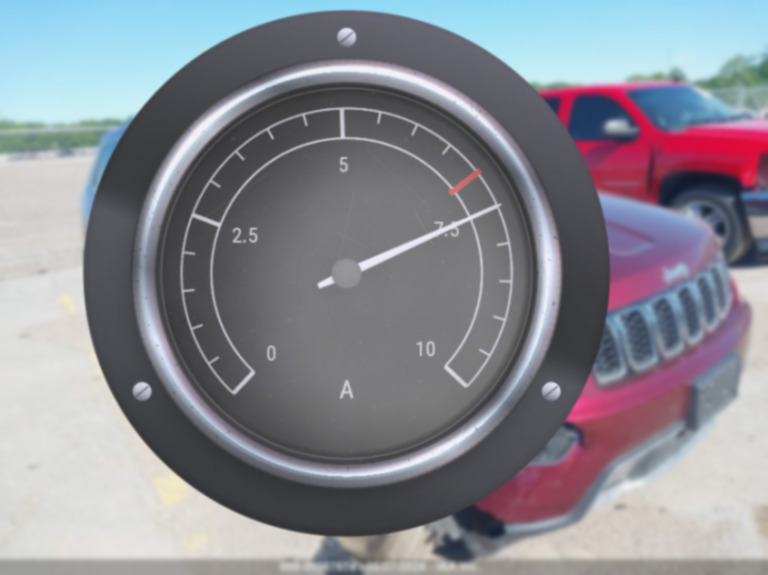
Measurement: 7.5,A
